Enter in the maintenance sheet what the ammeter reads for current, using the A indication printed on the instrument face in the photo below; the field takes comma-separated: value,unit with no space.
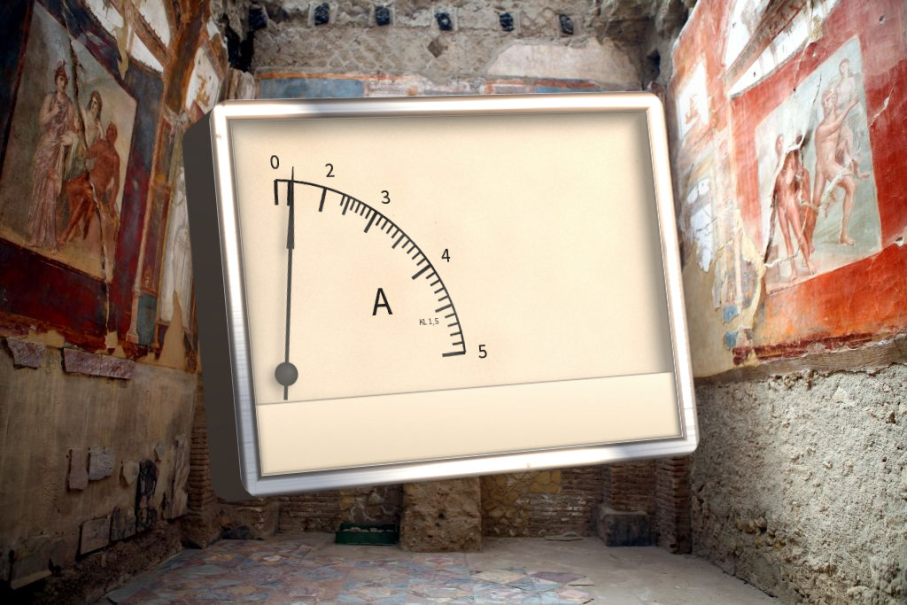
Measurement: 1,A
